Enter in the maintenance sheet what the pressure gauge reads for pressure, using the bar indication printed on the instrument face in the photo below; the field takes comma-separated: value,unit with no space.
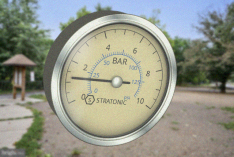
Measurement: 1.25,bar
